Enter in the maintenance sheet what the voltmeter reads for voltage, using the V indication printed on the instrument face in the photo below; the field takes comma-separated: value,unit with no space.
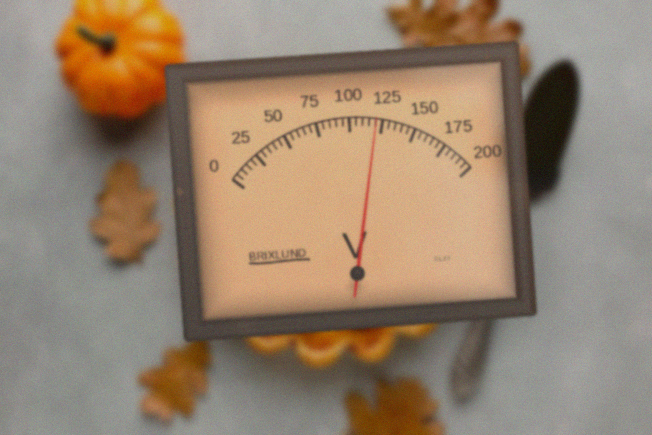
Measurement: 120,V
